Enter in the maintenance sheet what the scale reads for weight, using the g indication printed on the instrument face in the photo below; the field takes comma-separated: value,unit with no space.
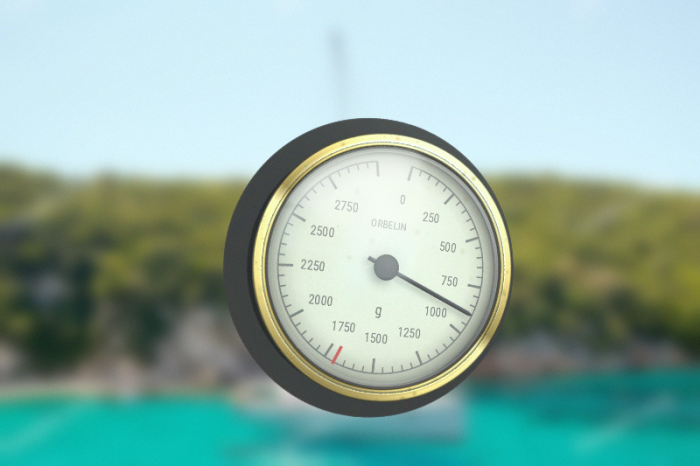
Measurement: 900,g
